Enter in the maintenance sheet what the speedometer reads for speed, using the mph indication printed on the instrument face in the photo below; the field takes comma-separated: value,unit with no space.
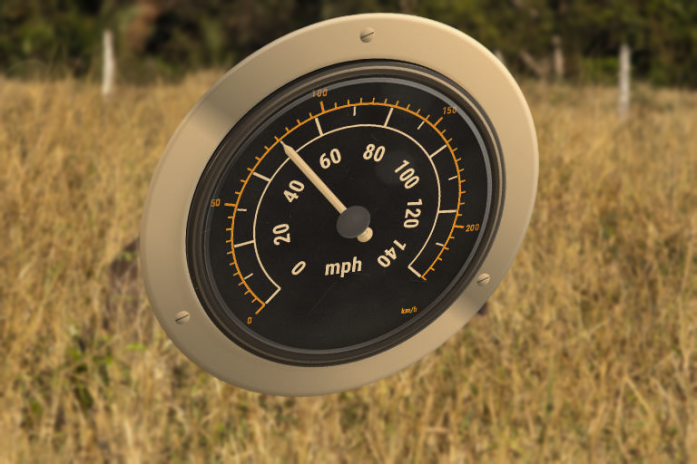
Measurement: 50,mph
